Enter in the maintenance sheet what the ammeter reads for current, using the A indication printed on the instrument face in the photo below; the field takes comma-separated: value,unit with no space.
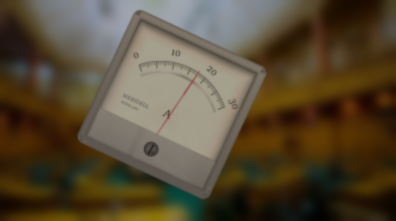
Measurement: 17.5,A
